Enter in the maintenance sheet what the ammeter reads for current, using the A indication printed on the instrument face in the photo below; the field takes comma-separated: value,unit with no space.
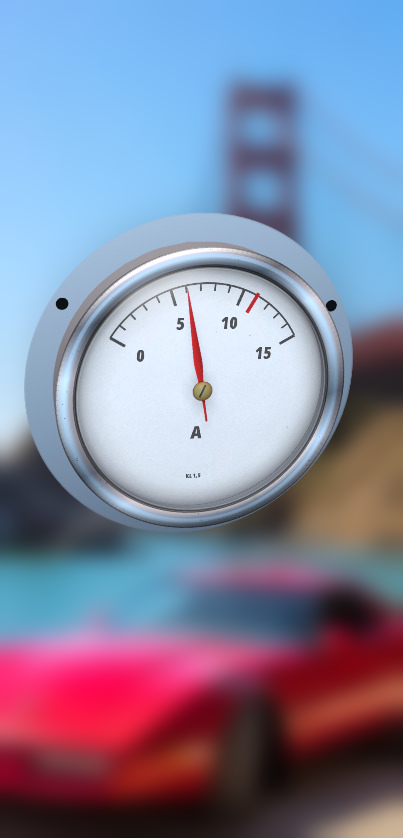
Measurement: 6,A
